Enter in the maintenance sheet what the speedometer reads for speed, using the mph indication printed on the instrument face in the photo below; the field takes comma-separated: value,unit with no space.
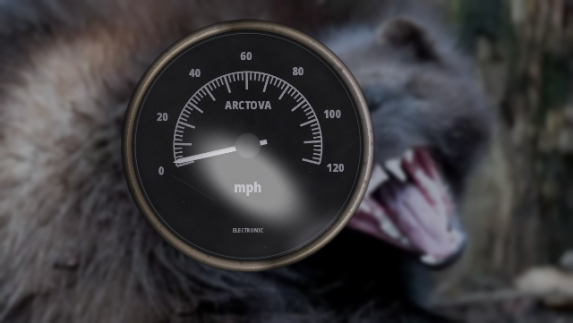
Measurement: 2,mph
